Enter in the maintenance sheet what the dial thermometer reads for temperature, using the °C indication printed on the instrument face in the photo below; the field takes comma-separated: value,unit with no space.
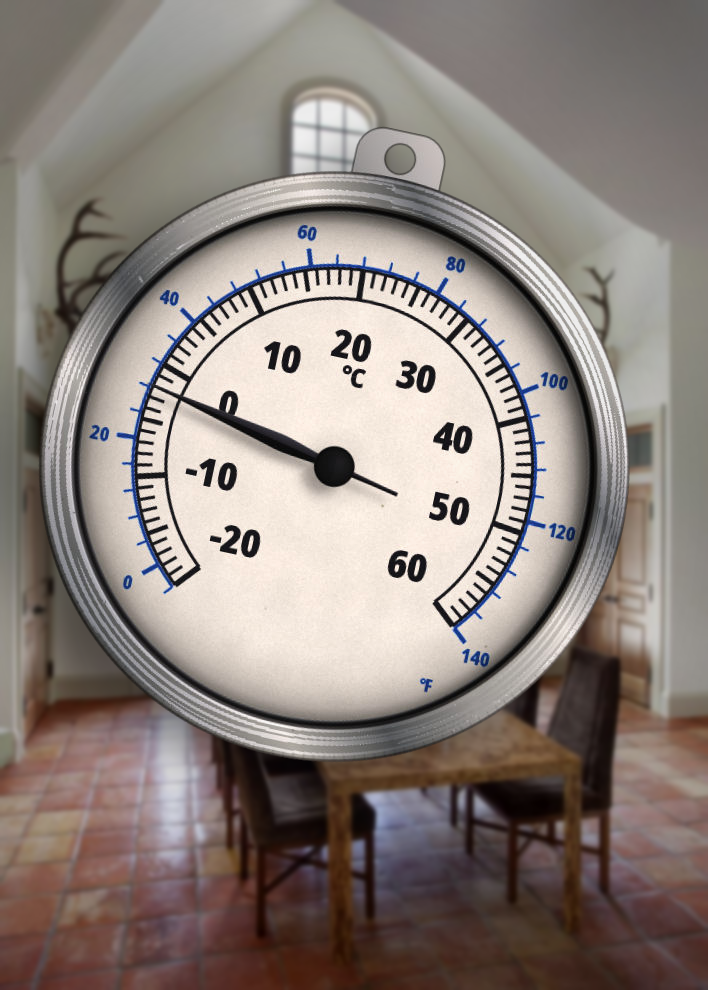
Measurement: -2,°C
